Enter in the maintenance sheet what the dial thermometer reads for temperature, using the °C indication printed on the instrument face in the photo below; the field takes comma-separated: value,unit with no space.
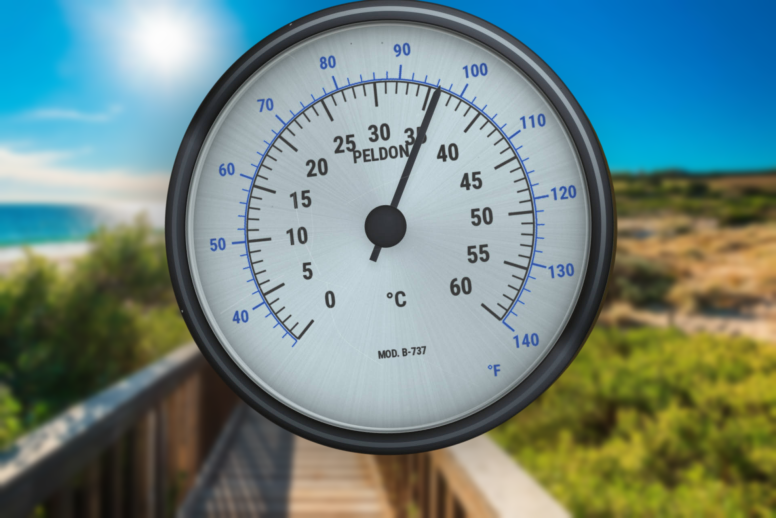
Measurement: 36,°C
